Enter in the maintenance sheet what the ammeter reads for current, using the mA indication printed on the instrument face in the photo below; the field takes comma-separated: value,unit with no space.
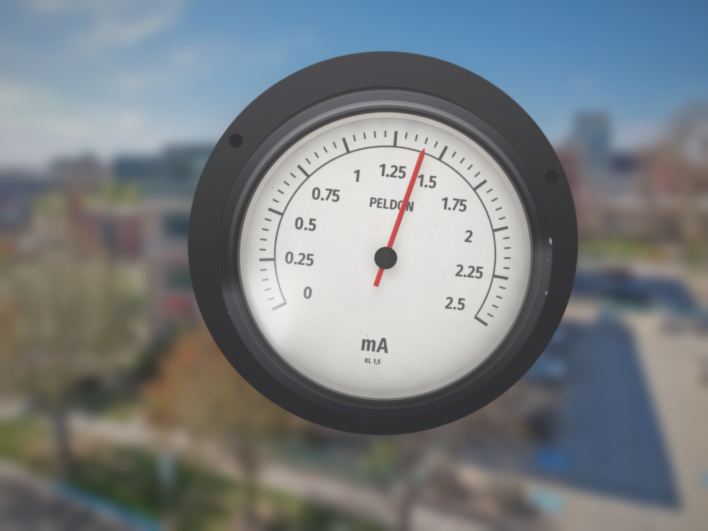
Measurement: 1.4,mA
